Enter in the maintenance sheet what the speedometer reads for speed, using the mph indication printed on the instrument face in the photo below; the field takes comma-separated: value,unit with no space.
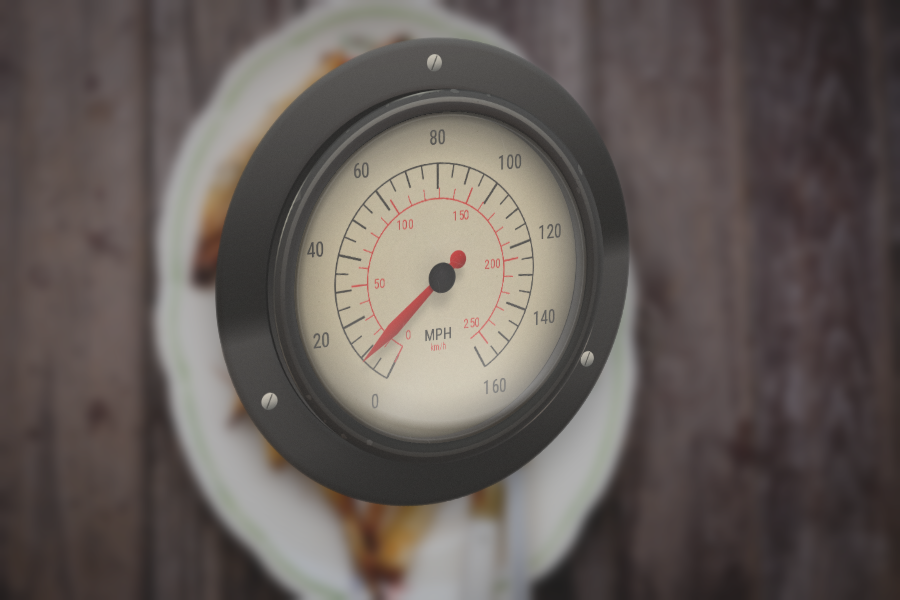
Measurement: 10,mph
